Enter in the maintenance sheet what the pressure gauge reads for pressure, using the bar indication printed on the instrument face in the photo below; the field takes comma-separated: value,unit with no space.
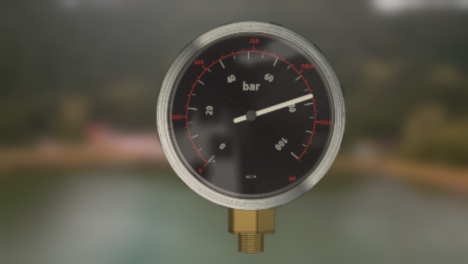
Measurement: 77.5,bar
